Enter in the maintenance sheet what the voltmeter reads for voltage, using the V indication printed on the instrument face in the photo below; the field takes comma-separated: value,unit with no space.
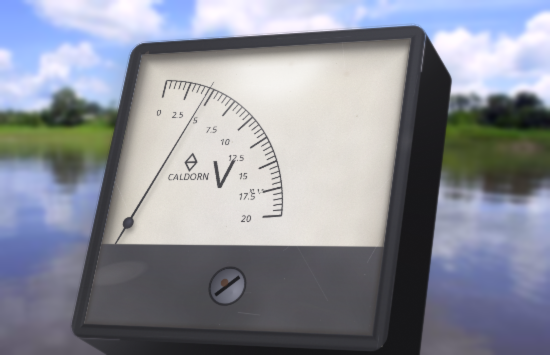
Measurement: 5,V
